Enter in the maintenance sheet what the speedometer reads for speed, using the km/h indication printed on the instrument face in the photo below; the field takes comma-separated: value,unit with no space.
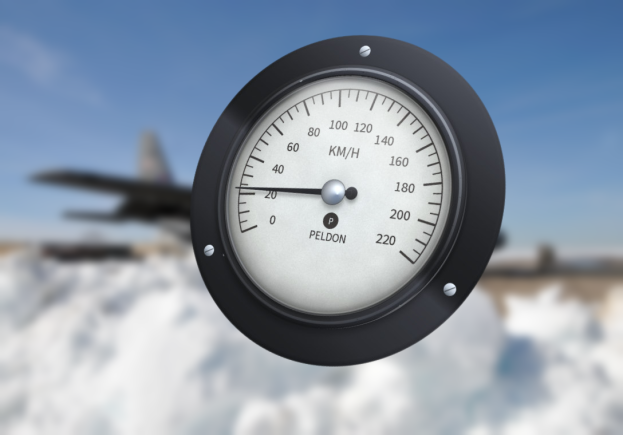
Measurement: 22.5,km/h
